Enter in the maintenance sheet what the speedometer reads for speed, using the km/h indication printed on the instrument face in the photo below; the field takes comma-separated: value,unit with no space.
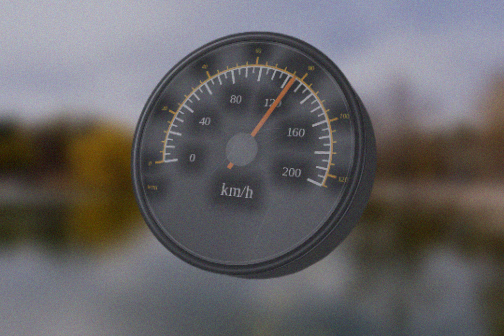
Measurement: 125,km/h
